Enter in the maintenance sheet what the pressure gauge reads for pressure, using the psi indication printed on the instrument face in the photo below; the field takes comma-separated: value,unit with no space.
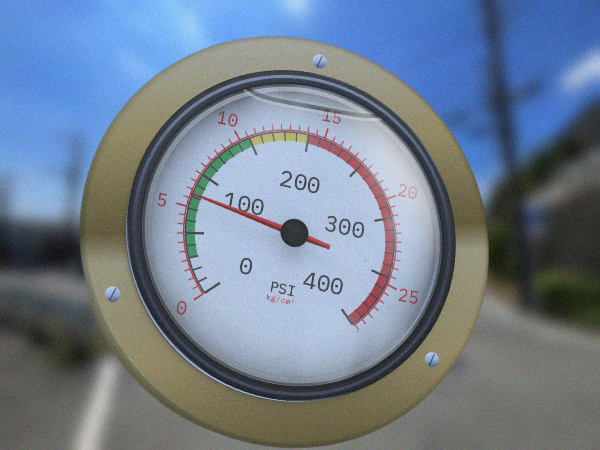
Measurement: 80,psi
